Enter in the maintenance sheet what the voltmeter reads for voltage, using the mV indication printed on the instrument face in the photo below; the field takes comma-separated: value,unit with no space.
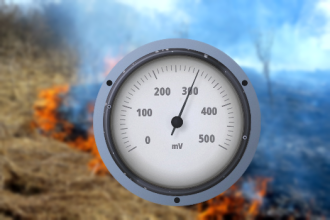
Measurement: 300,mV
